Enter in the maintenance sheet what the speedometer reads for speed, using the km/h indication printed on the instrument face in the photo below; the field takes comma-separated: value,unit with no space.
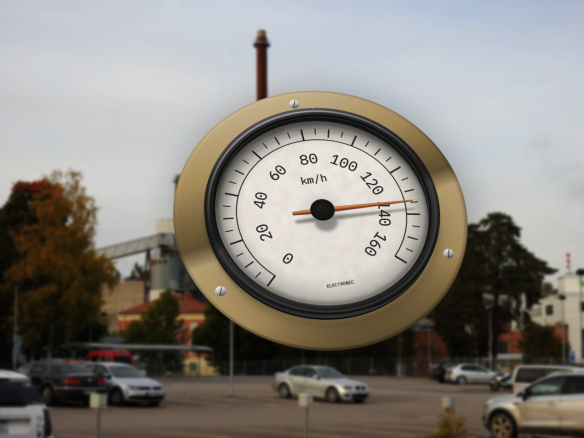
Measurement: 135,km/h
